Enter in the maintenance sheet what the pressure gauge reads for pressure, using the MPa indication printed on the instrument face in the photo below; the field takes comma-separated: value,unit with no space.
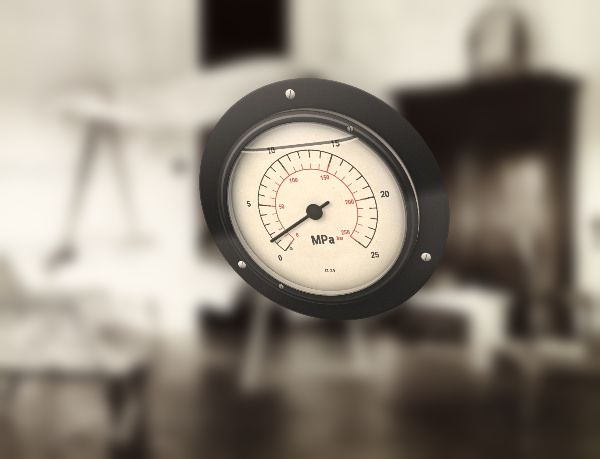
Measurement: 1.5,MPa
